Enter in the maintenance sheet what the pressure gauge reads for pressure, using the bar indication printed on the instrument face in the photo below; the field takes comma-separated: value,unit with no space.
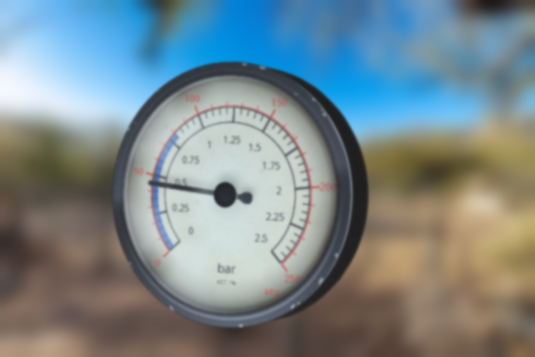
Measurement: 0.45,bar
